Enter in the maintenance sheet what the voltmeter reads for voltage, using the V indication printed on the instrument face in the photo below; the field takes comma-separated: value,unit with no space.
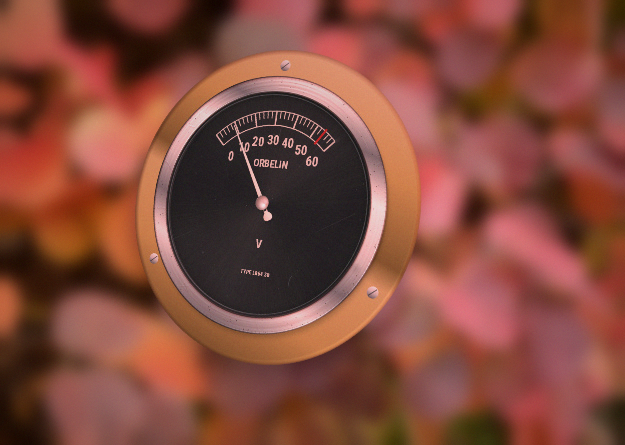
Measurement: 10,V
